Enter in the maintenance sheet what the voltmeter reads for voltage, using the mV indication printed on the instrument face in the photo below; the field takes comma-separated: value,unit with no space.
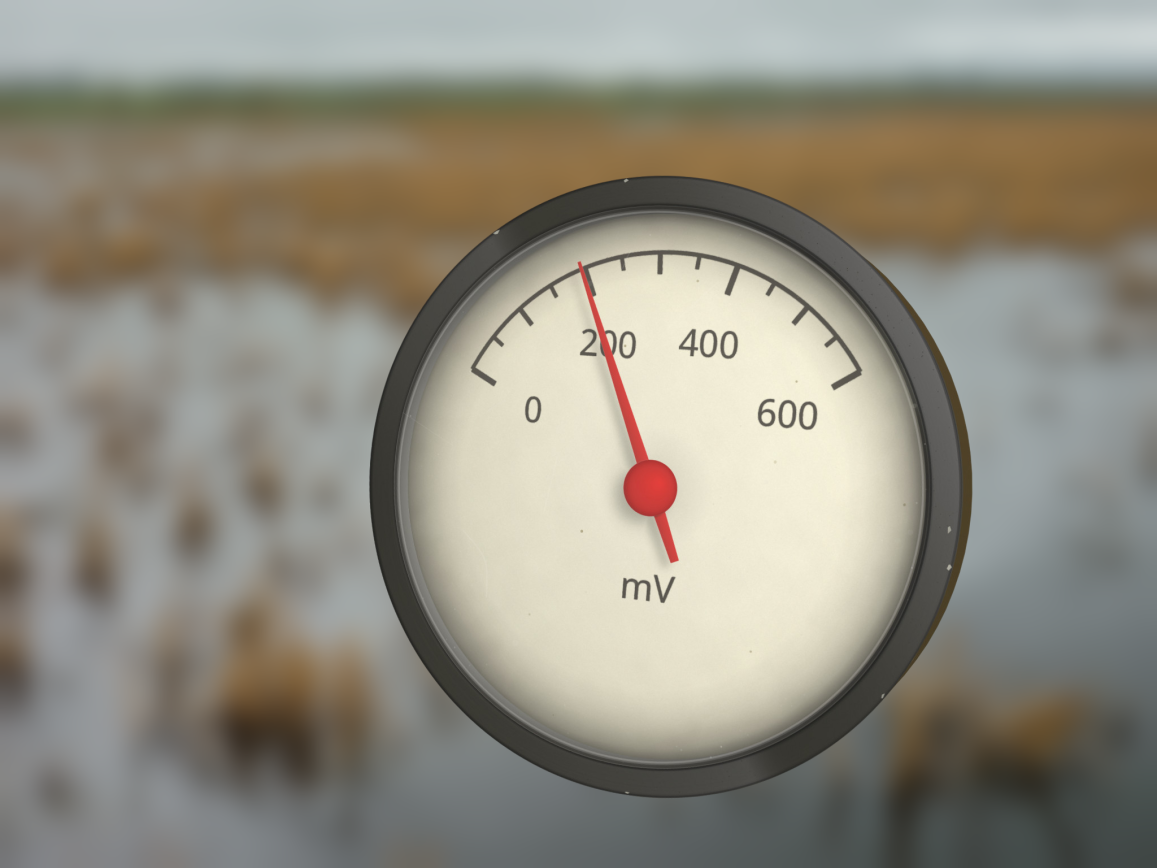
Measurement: 200,mV
